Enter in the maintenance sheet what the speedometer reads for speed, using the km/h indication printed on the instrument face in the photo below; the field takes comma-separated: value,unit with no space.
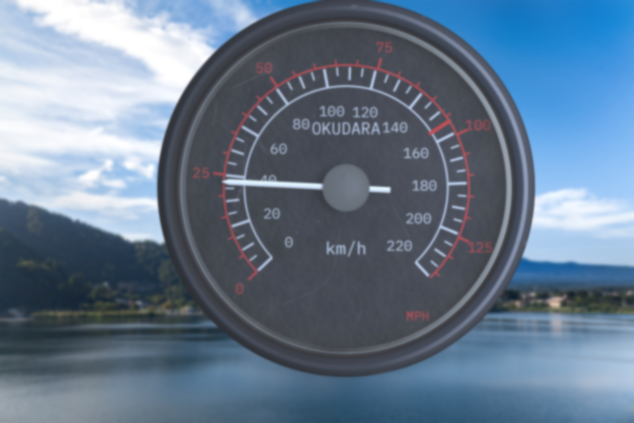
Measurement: 37.5,km/h
